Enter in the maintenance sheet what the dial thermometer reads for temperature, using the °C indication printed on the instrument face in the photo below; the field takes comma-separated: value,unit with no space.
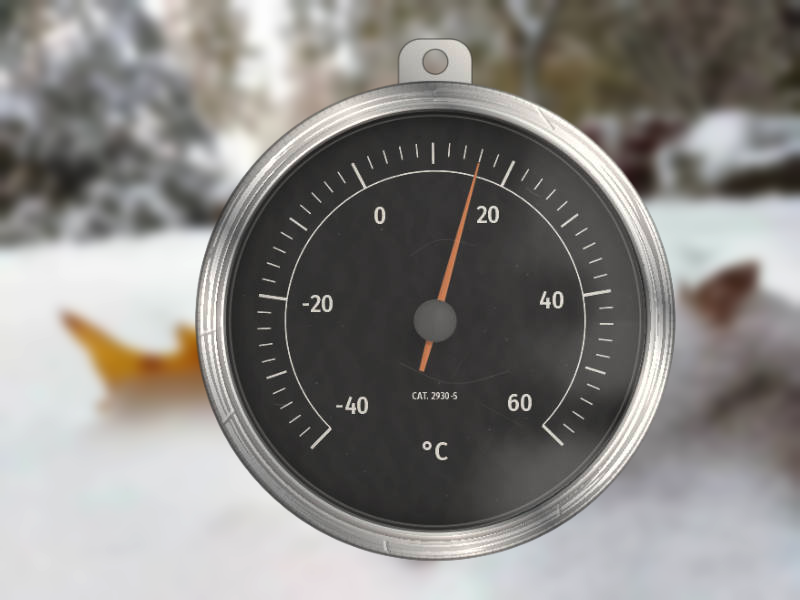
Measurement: 16,°C
